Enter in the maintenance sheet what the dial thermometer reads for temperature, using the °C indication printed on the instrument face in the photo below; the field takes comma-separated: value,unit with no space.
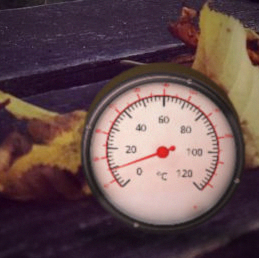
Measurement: 10,°C
